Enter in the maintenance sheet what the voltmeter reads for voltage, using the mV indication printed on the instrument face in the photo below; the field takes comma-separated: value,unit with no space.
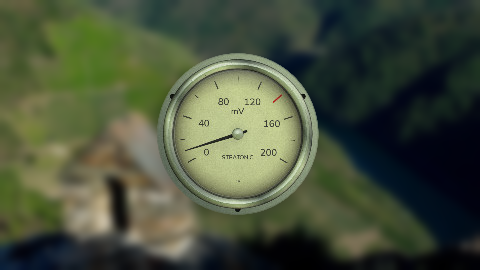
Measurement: 10,mV
